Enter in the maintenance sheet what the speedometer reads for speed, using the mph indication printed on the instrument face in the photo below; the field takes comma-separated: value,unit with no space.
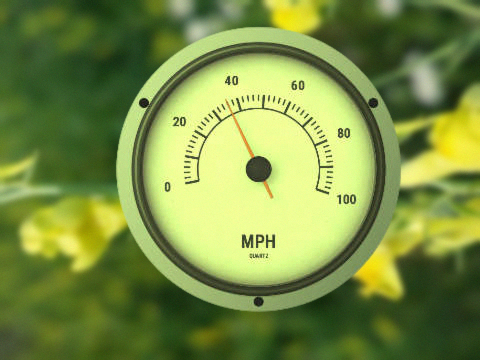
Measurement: 36,mph
